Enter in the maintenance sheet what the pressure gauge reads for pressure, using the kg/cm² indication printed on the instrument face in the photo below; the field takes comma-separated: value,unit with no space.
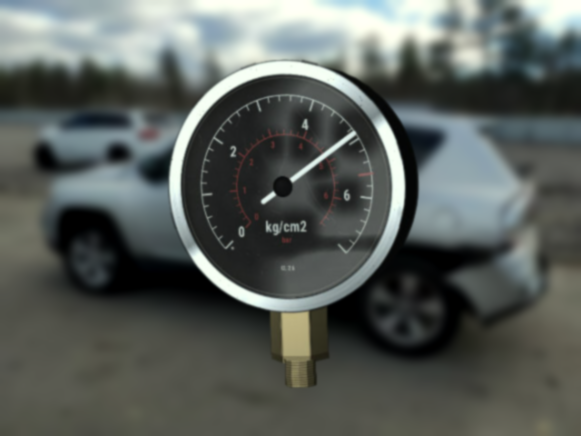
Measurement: 4.9,kg/cm²
